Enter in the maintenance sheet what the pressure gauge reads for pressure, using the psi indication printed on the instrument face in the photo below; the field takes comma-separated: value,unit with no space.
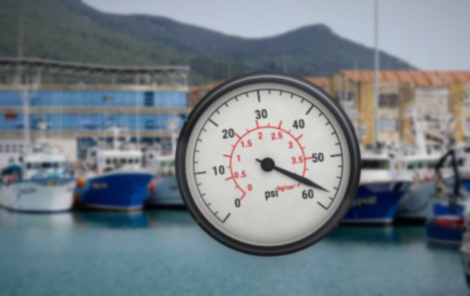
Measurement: 57,psi
